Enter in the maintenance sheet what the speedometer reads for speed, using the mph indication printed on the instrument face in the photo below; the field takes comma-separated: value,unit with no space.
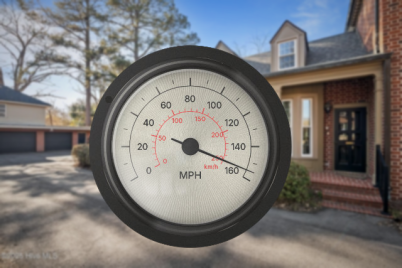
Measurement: 155,mph
